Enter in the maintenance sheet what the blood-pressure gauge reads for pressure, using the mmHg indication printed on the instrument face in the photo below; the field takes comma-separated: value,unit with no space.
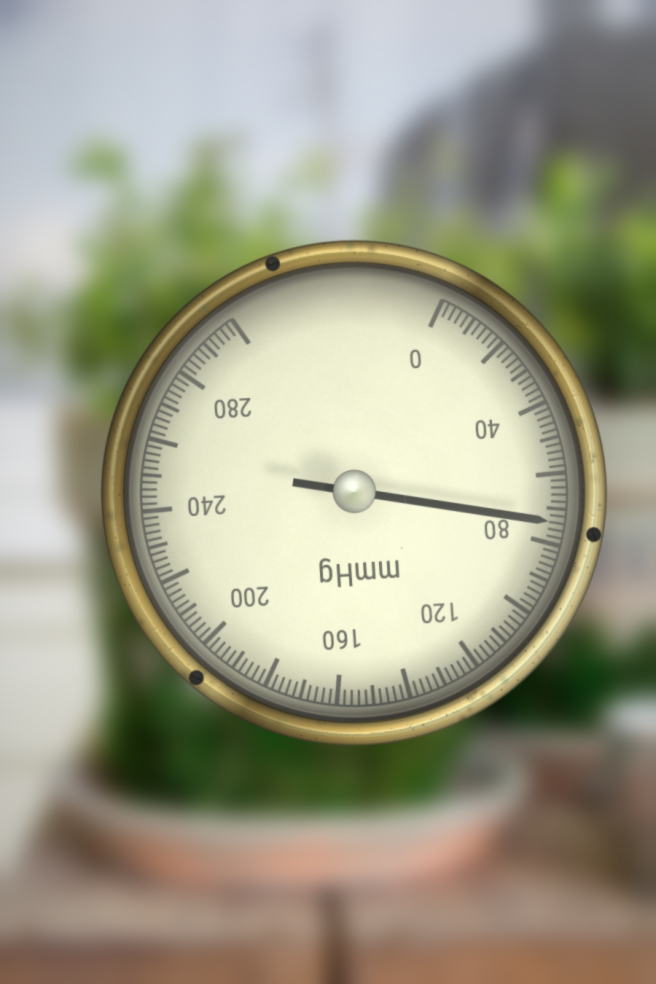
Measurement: 74,mmHg
